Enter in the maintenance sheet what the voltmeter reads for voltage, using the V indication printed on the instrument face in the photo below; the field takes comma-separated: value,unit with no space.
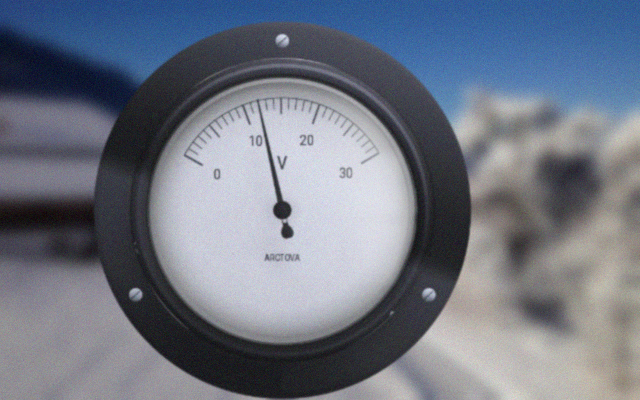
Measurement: 12,V
